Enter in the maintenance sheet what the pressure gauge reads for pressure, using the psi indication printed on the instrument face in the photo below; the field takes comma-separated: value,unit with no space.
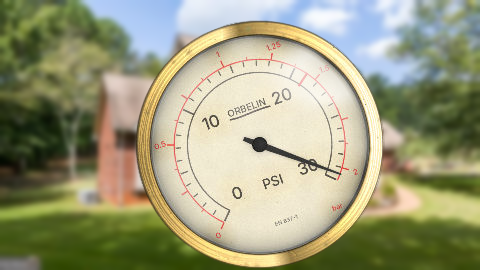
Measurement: 29.5,psi
